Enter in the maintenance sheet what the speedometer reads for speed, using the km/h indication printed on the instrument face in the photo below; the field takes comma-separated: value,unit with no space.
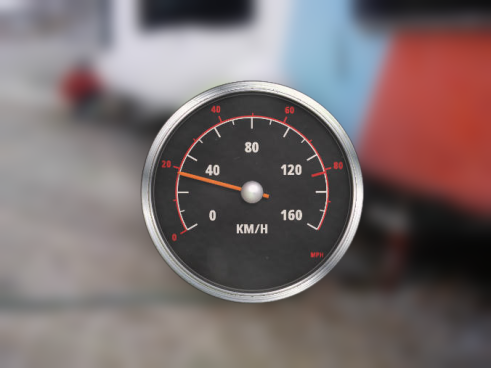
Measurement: 30,km/h
